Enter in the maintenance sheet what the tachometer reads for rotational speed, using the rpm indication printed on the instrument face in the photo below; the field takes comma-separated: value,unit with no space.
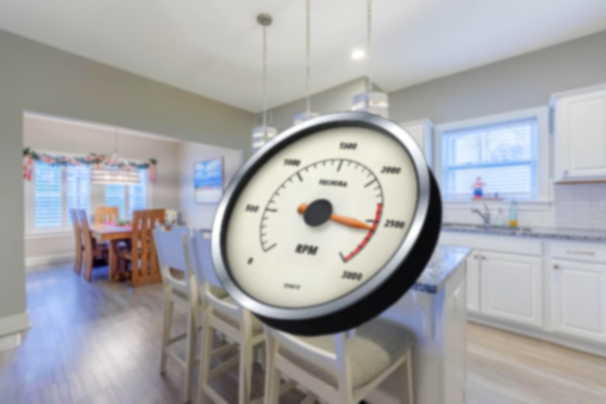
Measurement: 2600,rpm
